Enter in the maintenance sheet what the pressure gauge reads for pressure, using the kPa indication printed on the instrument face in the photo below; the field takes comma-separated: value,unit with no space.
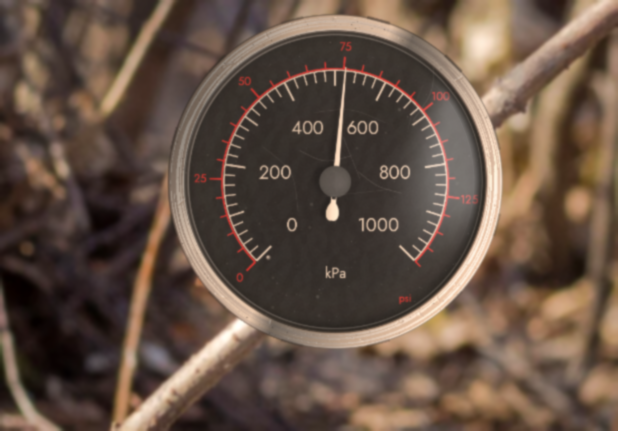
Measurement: 520,kPa
